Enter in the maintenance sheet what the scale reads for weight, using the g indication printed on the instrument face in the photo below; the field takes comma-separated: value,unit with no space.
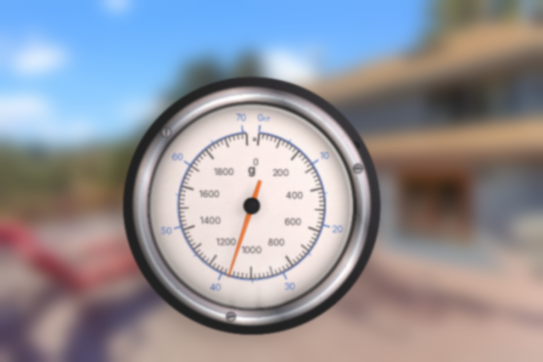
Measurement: 1100,g
